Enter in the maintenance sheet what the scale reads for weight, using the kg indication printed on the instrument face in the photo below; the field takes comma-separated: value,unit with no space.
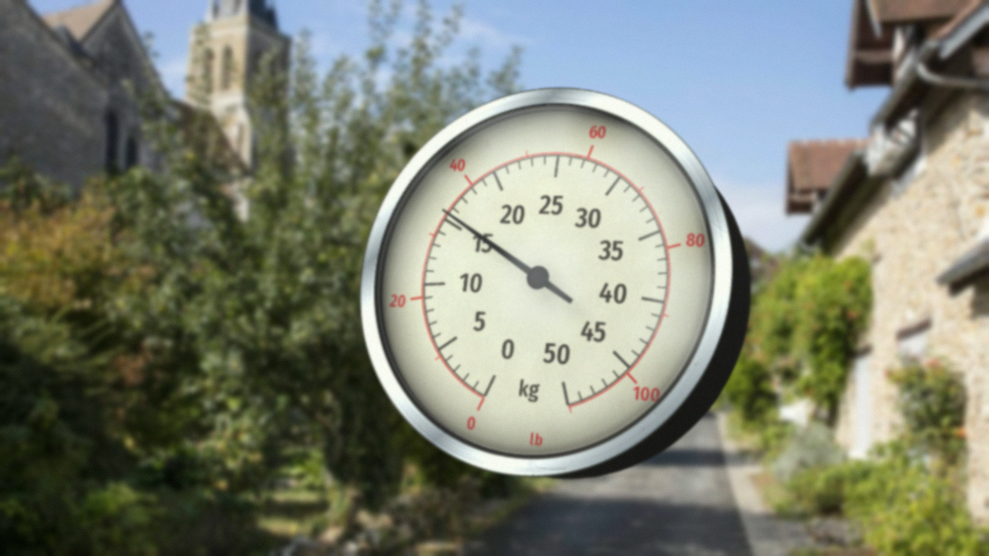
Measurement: 15.5,kg
